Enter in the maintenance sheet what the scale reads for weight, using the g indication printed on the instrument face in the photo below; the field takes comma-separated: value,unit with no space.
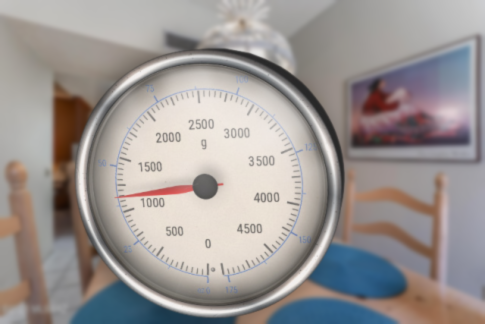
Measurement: 1150,g
